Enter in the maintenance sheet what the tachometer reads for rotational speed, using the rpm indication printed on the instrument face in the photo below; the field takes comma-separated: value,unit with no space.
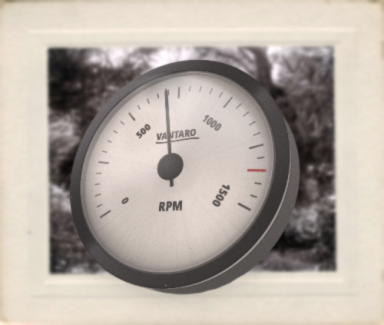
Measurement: 700,rpm
